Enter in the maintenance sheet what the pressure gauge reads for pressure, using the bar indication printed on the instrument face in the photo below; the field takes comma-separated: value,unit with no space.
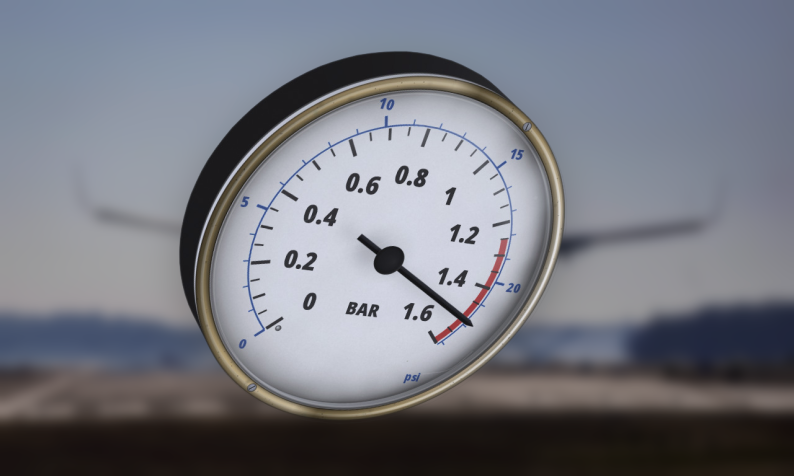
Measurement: 1.5,bar
